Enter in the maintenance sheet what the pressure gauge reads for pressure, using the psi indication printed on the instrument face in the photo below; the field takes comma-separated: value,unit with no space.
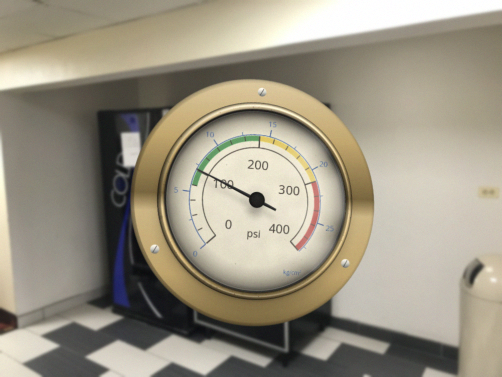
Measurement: 100,psi
